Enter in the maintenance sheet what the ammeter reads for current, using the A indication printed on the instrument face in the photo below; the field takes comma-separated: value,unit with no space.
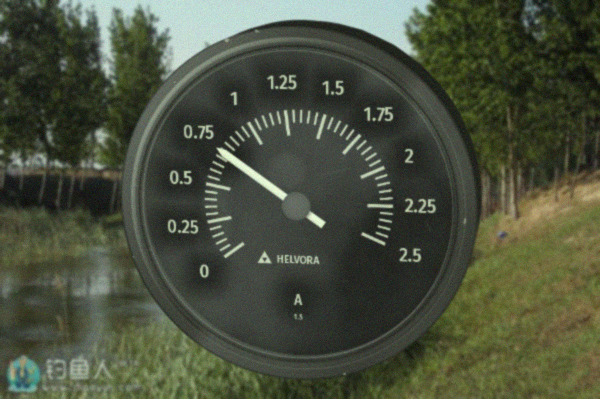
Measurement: 0.75,A
